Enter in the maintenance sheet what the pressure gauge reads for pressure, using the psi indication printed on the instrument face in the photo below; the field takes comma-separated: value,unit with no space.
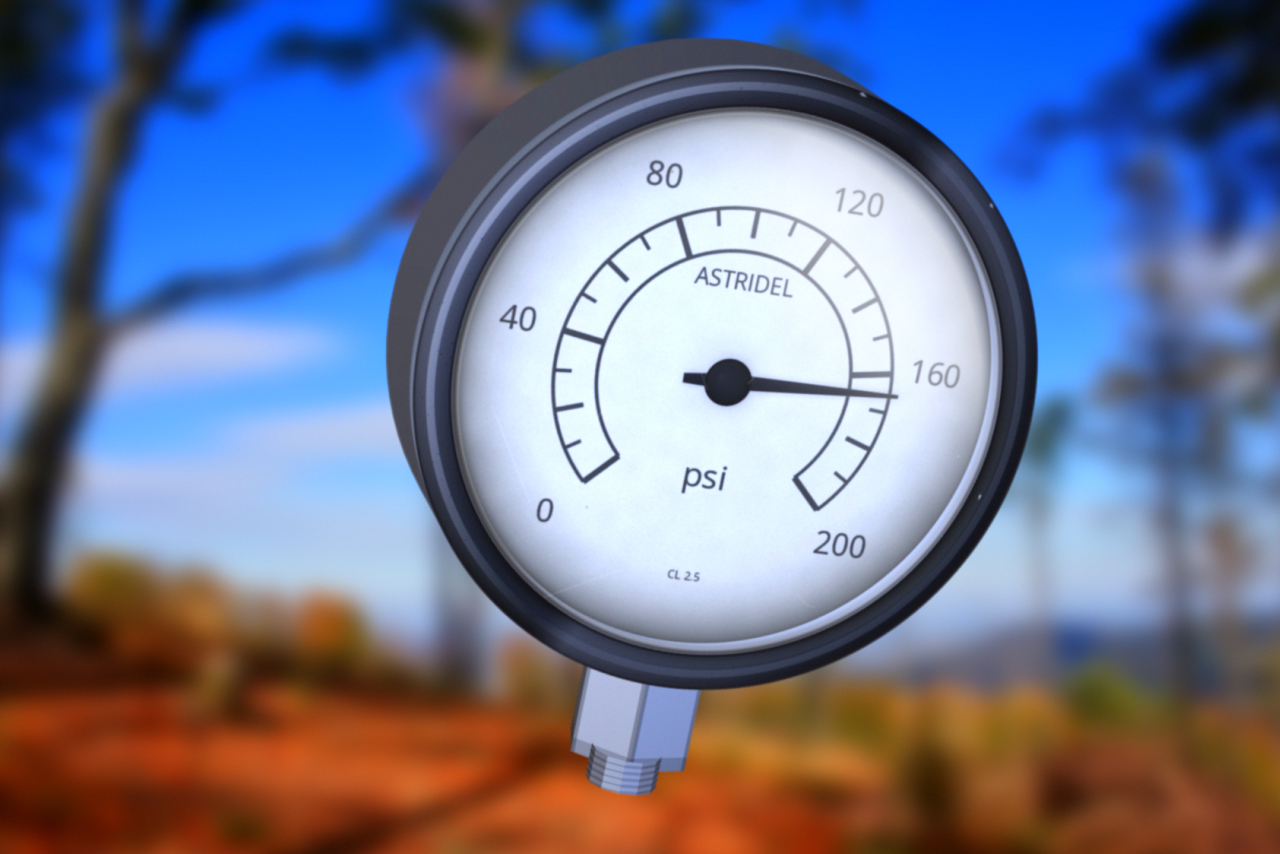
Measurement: 165,psi
